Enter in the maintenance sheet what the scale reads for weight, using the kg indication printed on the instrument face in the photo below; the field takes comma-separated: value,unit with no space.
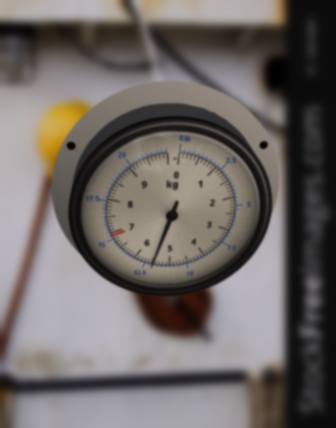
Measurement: 5.5,kg
